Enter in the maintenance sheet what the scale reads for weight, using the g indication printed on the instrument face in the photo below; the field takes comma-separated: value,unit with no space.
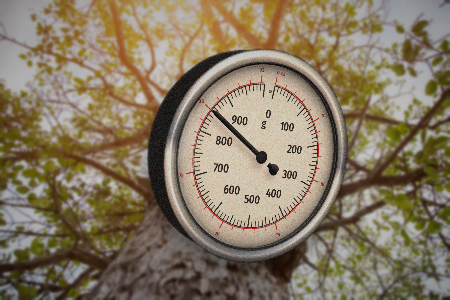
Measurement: 850,g
